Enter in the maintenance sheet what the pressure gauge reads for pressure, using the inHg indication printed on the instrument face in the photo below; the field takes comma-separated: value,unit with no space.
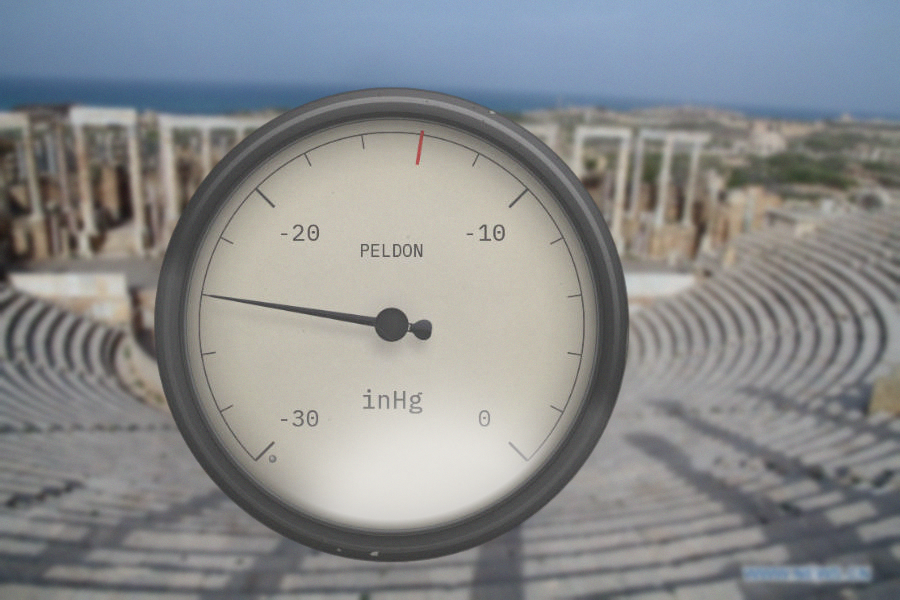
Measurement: -24,inHg
